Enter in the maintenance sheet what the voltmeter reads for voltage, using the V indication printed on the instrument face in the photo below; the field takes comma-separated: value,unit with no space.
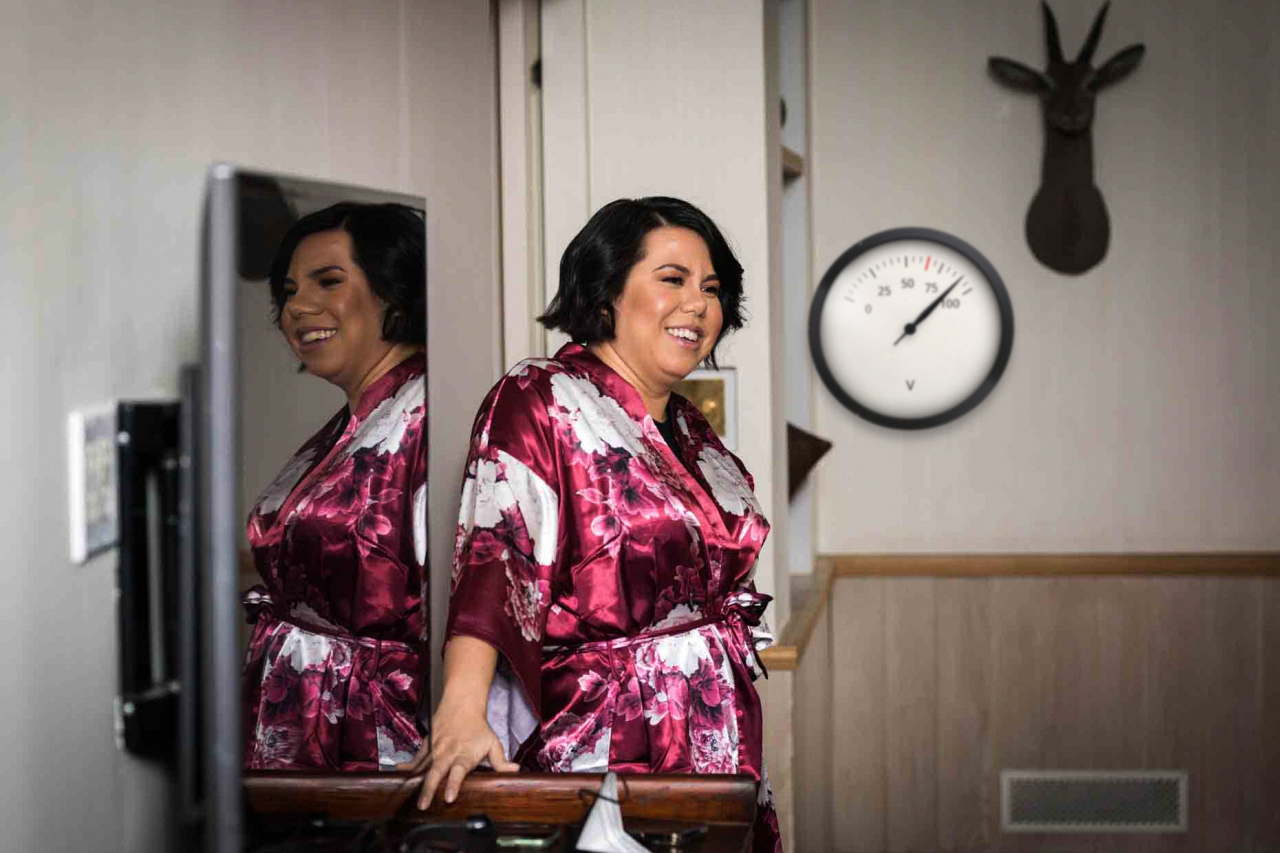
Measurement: 90,V
